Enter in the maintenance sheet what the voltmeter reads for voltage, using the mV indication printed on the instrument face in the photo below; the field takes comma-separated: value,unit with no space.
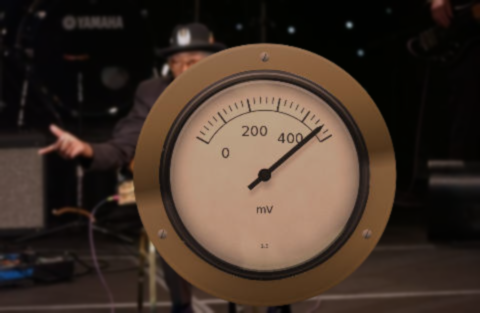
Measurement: 460,mV
